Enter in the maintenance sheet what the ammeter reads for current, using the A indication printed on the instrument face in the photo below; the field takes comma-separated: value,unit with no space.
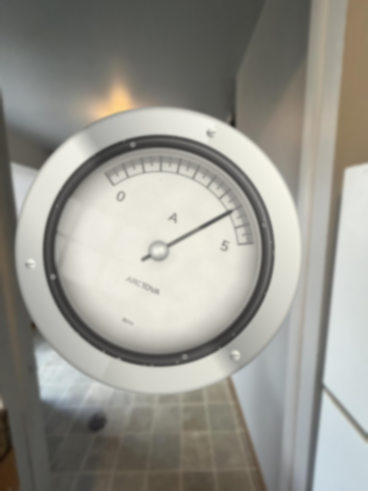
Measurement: 4,A
